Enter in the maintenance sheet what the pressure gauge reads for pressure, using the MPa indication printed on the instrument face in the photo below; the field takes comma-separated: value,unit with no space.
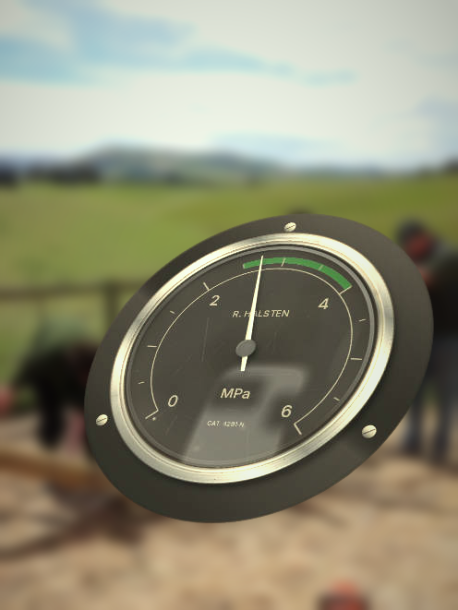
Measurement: 2.75,MPa
